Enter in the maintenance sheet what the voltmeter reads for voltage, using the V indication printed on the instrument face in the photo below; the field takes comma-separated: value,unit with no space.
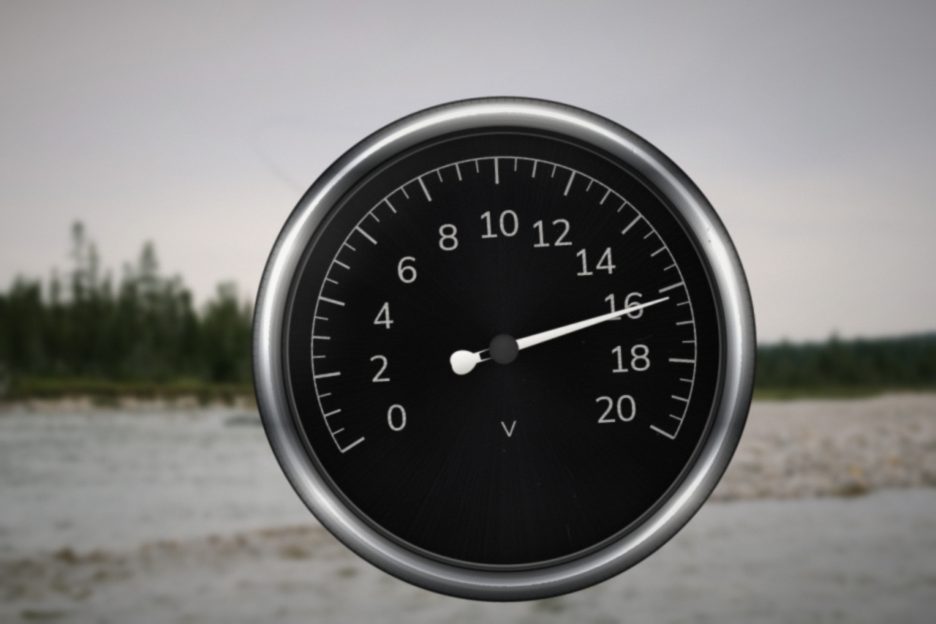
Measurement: 16.25,V
